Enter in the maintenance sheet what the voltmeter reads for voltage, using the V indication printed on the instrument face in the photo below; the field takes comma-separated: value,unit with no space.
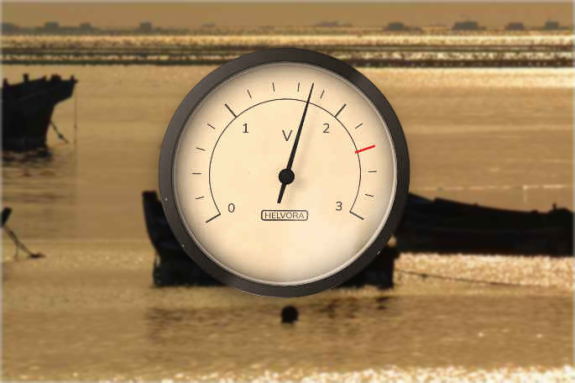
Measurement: 1.7,V
